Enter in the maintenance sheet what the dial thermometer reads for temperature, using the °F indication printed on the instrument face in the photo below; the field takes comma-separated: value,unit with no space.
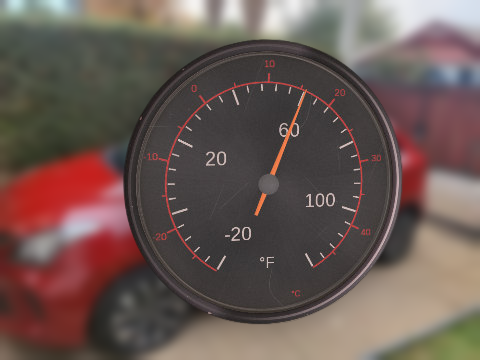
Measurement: 60,°F
